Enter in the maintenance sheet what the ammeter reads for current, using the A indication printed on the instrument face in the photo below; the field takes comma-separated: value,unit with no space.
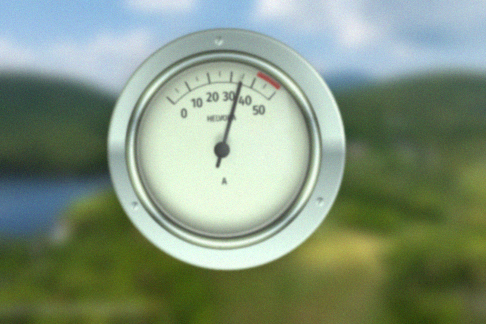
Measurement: 35,A
